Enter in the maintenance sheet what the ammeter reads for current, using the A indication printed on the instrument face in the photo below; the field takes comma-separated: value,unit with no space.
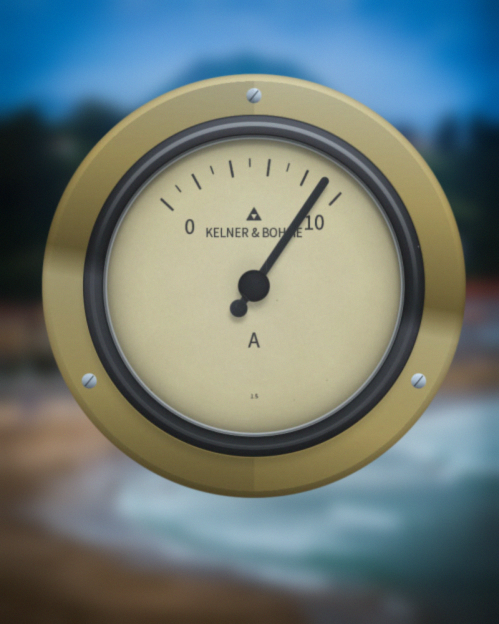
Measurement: 9,A
